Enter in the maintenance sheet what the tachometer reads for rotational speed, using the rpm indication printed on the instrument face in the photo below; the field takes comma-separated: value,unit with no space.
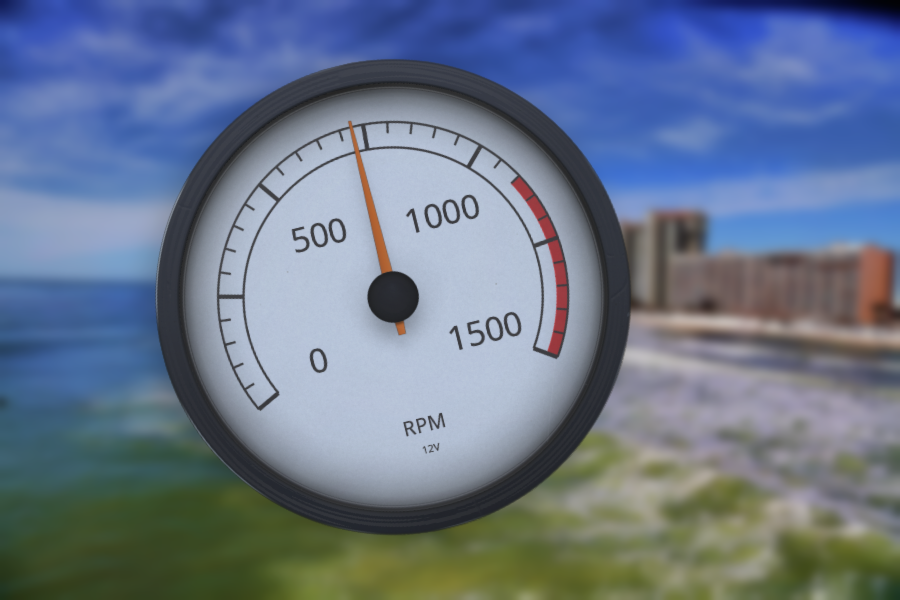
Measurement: 725,rpm
